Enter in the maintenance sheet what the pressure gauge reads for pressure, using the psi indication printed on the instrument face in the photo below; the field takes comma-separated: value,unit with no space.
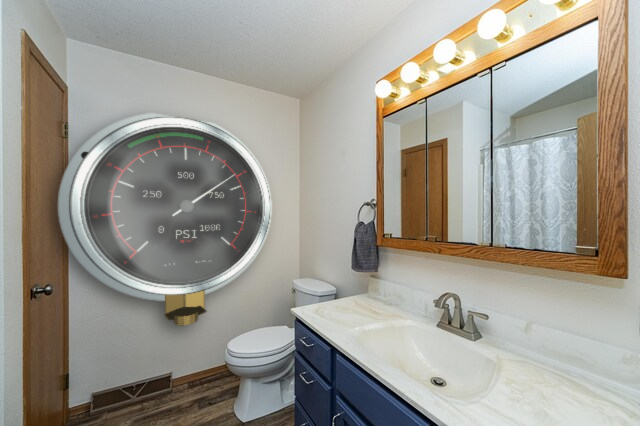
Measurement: 700,psi
